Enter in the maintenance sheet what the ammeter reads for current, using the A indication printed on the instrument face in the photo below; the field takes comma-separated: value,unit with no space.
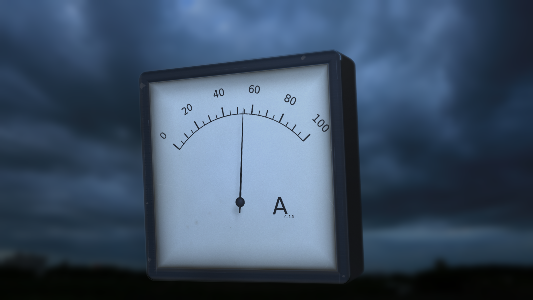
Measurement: 55,A
